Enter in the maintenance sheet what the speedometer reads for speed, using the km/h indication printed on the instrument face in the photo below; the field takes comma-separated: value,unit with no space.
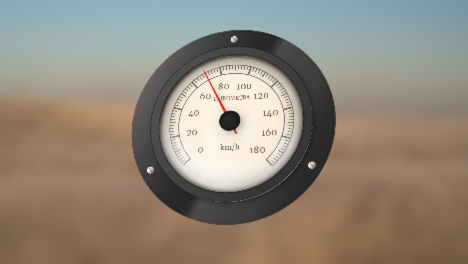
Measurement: 70,km/h
